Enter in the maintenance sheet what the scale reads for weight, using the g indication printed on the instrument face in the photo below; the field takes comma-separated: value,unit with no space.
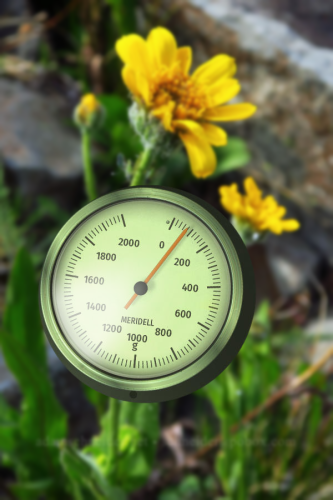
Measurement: 80,g
